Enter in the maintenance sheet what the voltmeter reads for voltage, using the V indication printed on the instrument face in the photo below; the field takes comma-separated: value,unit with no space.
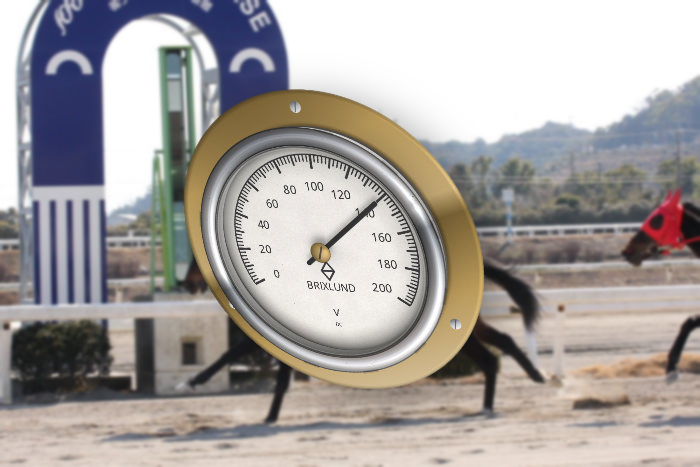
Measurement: 140,V
